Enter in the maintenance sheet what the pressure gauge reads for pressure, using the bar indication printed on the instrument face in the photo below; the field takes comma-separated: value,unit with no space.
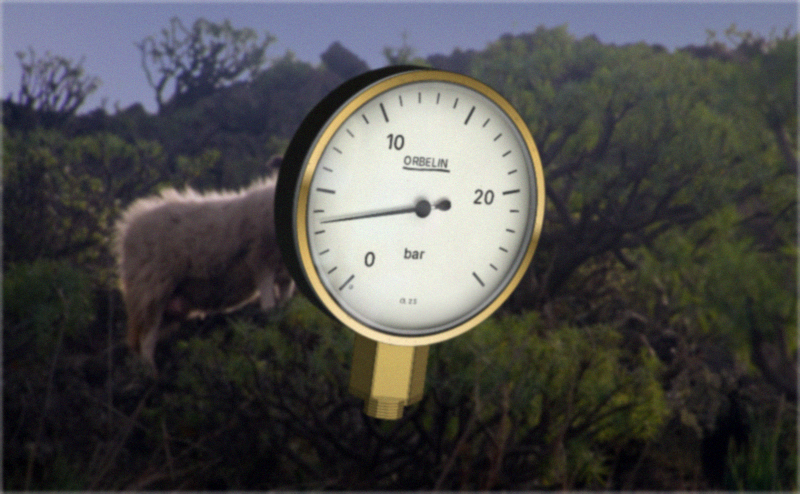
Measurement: 3.5,bar
